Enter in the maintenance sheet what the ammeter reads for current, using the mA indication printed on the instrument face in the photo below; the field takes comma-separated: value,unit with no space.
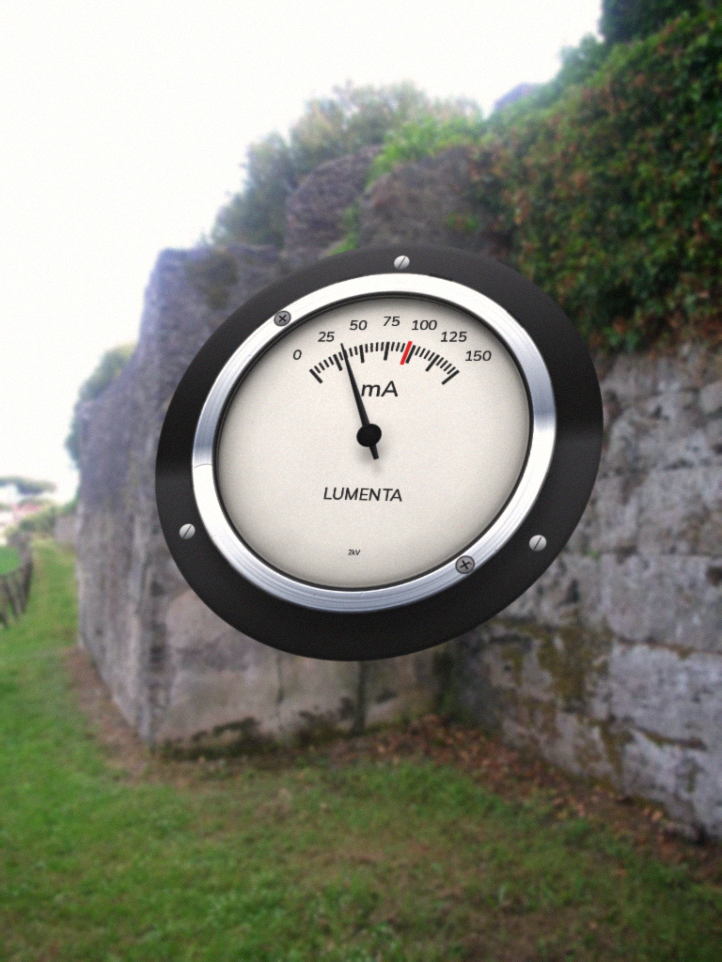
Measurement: 35,mA
